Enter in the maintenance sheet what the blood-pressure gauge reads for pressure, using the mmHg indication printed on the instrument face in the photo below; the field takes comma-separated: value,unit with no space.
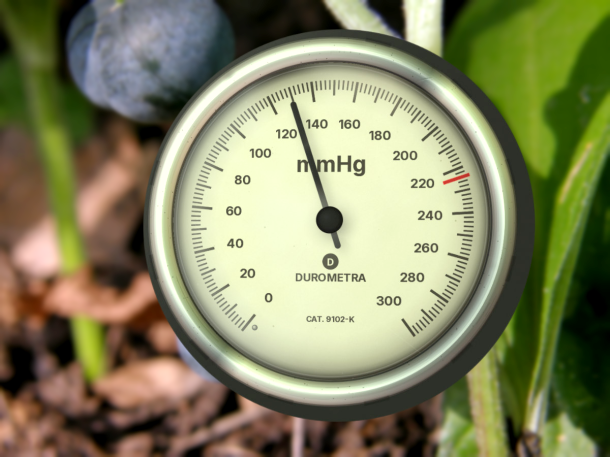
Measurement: 130,mmHg
